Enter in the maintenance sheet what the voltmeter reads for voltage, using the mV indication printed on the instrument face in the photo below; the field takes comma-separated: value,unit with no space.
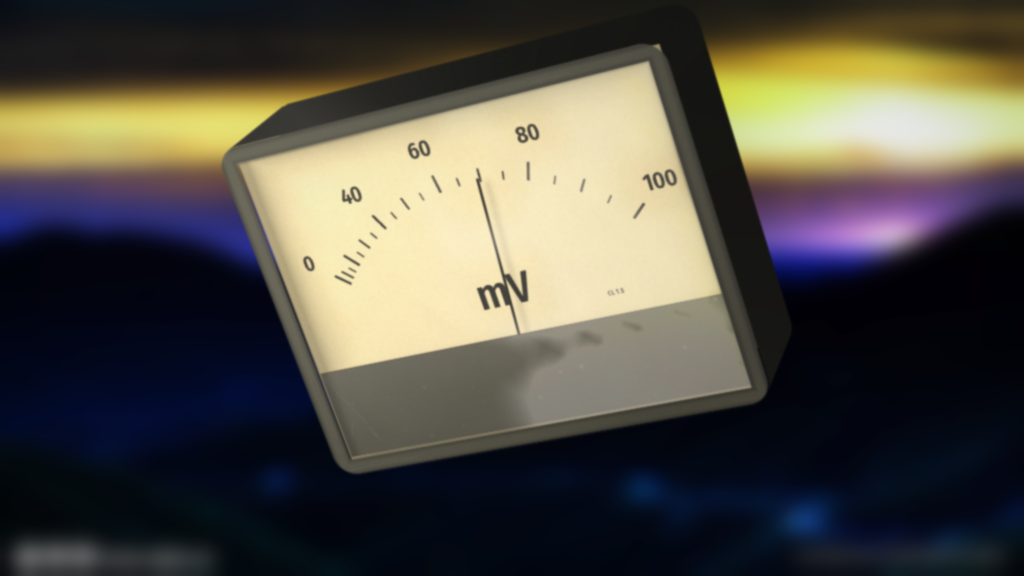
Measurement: 70,mV
